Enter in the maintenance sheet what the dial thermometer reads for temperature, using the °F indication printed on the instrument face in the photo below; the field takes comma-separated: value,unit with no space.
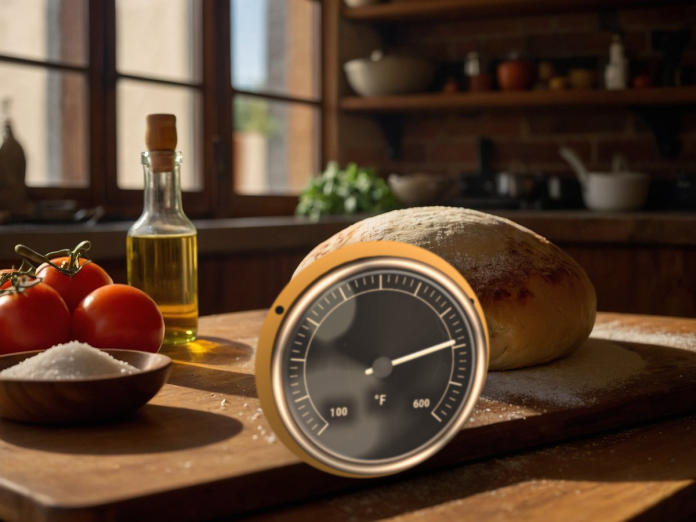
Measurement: 490,°F
